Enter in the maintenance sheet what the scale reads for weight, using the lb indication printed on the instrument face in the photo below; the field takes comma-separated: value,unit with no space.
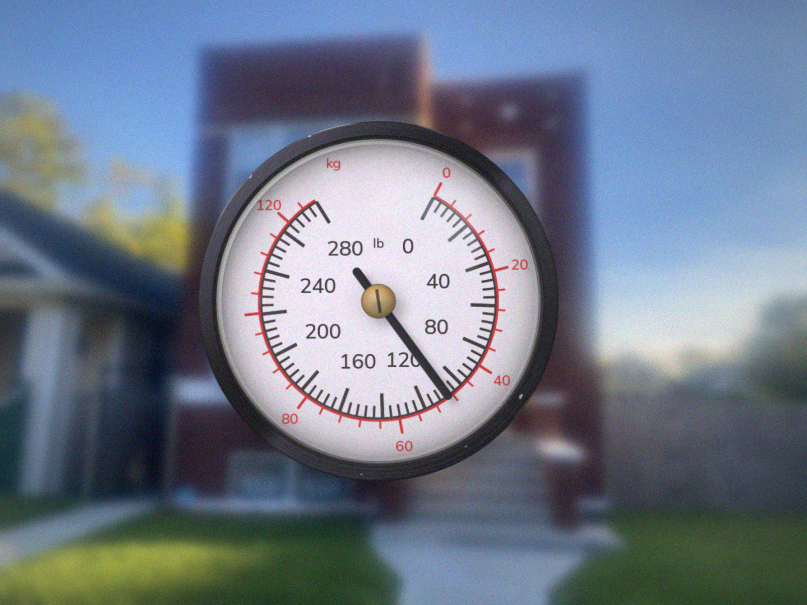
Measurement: 108,lb
